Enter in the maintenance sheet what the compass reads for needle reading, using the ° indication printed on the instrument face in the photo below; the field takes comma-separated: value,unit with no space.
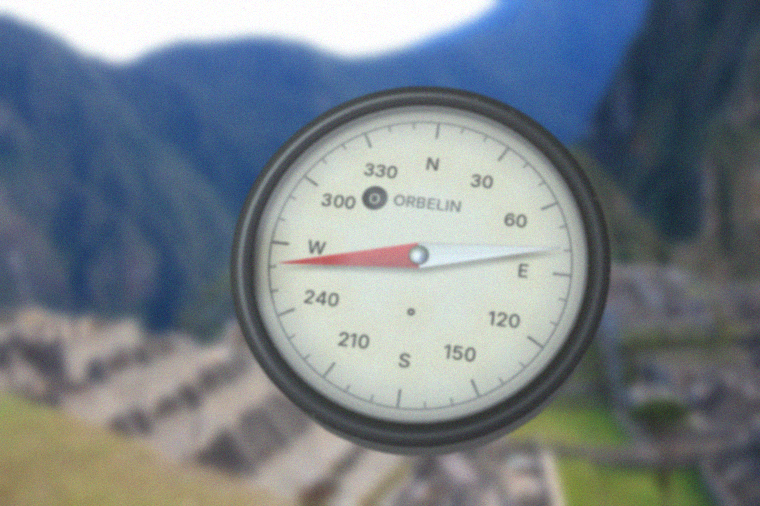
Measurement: 260,°
